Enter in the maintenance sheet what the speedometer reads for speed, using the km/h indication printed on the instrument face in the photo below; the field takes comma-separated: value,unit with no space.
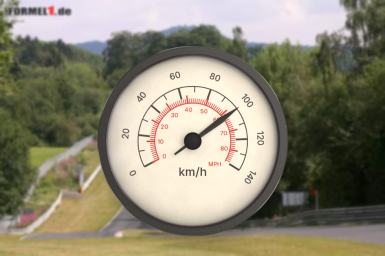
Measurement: 100,km/h
